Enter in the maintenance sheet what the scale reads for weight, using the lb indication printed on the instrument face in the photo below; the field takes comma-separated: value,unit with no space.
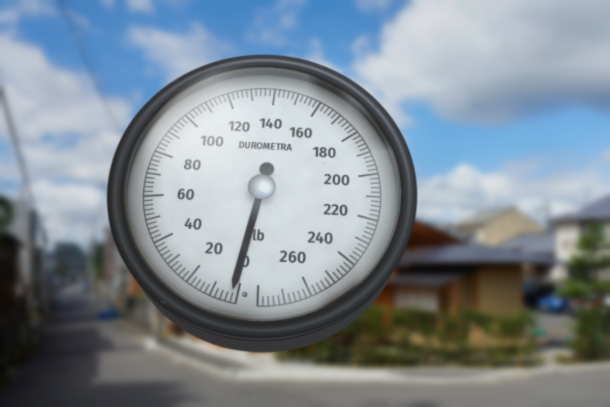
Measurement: 2,lb
